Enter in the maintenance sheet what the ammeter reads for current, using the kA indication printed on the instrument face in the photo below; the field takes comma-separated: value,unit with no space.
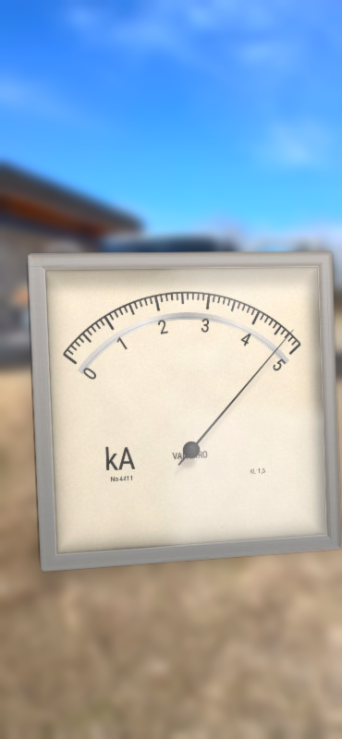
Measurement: 4.7,kA
